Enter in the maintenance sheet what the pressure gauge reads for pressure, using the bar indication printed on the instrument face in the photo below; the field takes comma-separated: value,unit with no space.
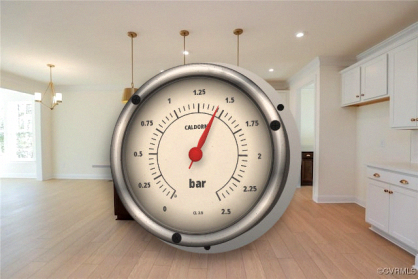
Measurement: 1.45,bar
